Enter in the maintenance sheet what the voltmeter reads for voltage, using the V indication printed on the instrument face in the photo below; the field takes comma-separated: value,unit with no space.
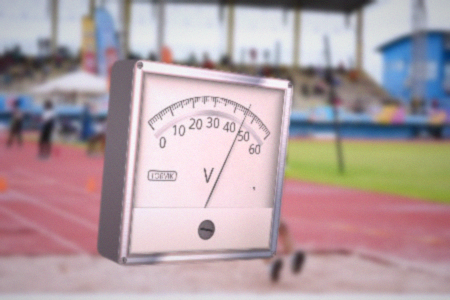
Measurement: 45,V
